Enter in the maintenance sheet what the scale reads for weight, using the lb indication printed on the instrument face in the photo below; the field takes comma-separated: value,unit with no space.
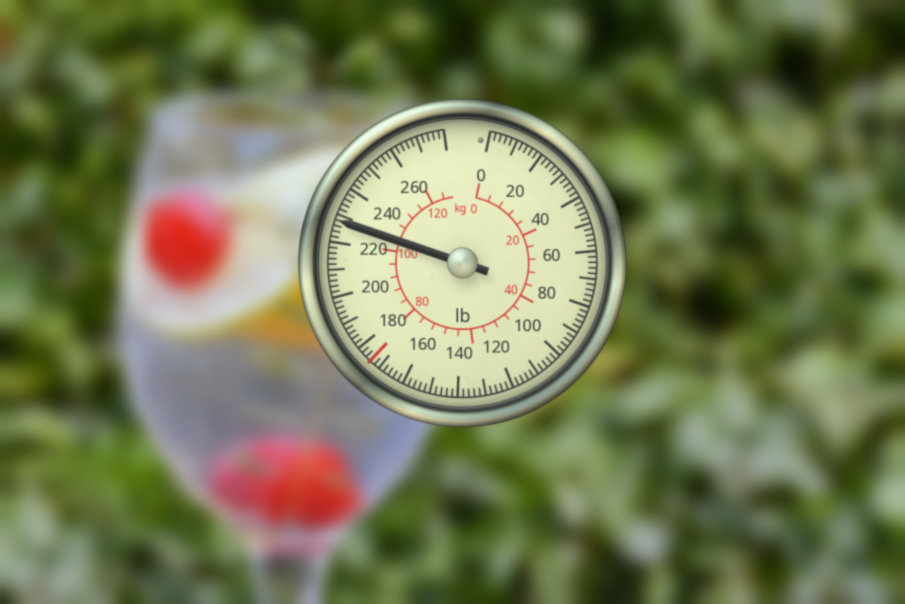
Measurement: 228,lb
